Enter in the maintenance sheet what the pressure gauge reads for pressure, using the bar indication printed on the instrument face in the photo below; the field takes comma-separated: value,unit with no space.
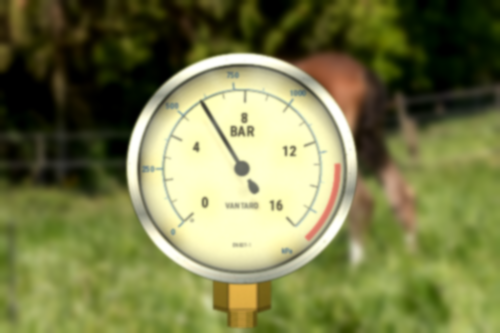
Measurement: 6,bar
